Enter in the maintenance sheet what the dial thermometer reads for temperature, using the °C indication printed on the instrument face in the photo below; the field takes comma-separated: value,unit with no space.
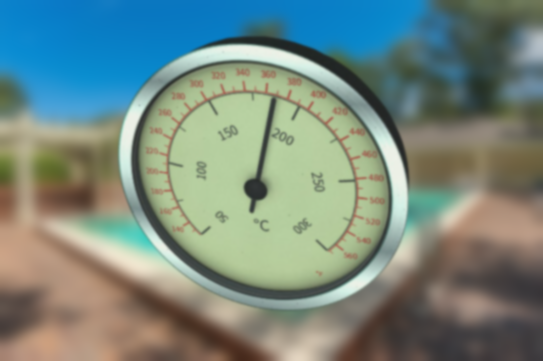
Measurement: 187.5,°C
